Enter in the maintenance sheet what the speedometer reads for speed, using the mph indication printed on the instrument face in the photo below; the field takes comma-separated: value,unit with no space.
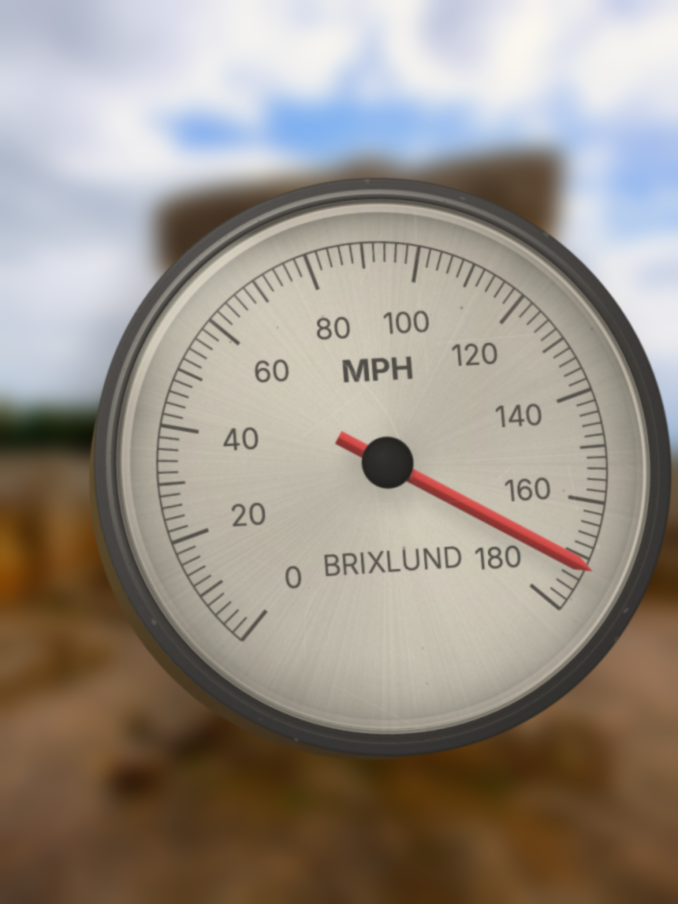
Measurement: 172,mph
